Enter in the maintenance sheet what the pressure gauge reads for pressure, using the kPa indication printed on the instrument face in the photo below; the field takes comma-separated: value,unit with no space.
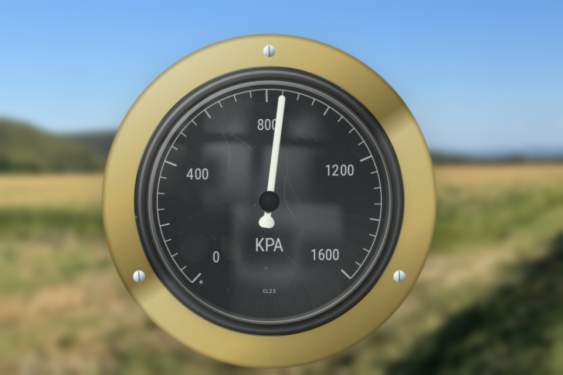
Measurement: 850,kPa
